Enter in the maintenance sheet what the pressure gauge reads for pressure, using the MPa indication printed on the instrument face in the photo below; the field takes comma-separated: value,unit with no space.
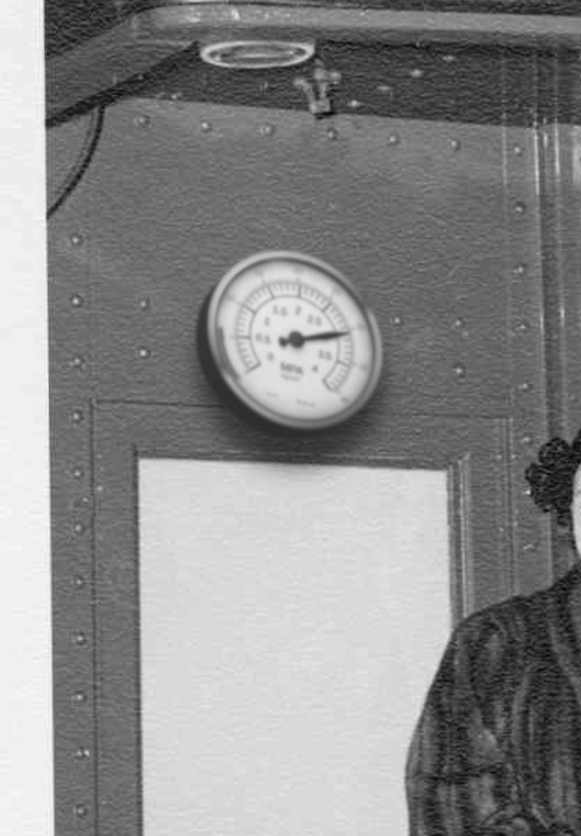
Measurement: 3,MPa
